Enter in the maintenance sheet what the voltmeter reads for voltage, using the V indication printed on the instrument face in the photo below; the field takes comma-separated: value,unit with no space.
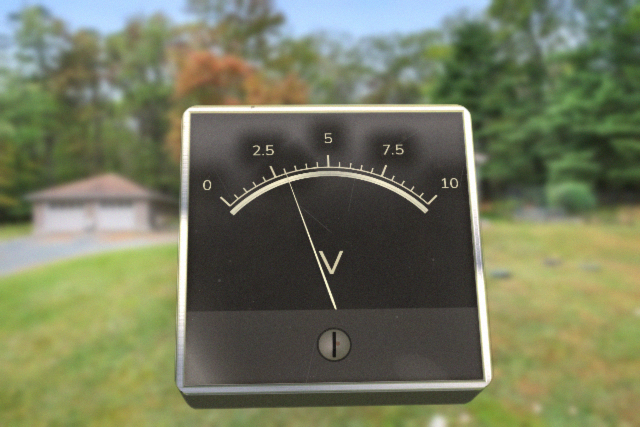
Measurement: 3,V
